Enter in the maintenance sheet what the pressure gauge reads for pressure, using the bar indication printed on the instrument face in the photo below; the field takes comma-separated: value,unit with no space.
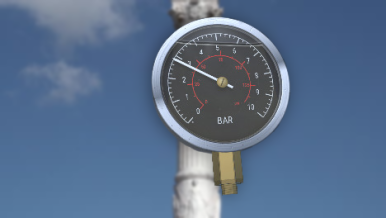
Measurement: 2.8,bar
